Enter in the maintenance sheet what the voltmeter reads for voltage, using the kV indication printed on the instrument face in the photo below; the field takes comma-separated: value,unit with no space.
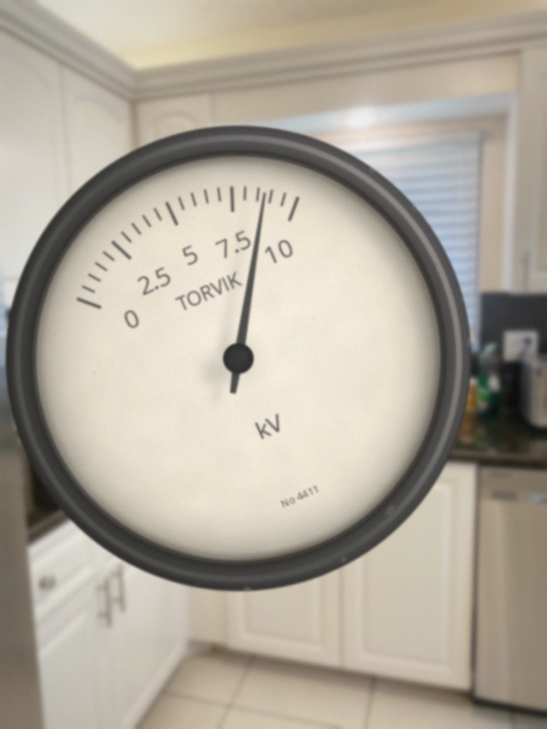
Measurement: 8.75,kV
